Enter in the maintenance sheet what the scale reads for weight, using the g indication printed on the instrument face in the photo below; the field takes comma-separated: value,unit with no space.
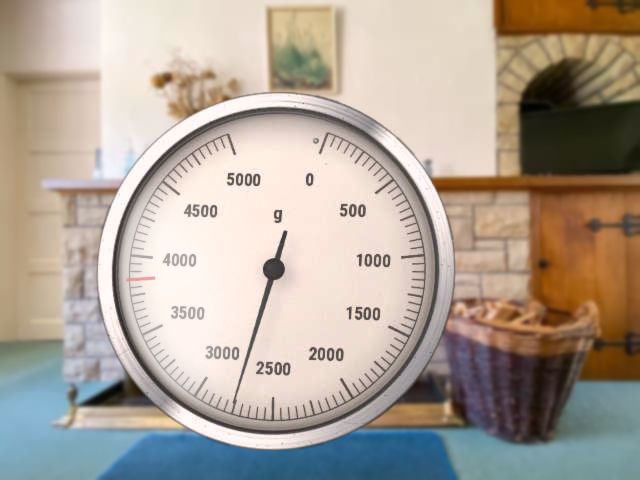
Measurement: 2750,g
